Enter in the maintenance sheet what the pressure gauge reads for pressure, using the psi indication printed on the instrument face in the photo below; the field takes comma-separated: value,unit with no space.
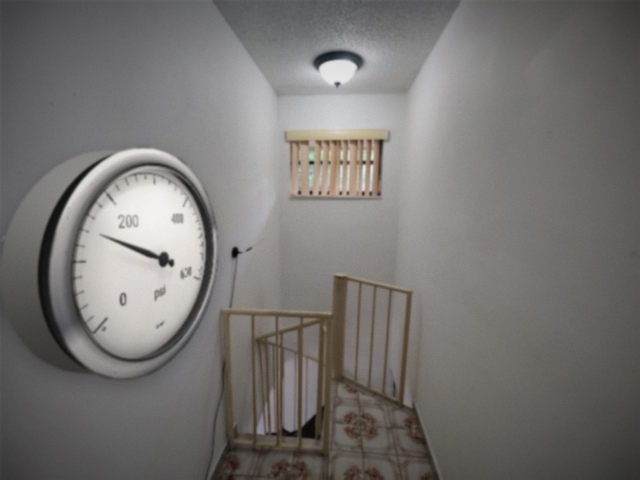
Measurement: 140,psi
